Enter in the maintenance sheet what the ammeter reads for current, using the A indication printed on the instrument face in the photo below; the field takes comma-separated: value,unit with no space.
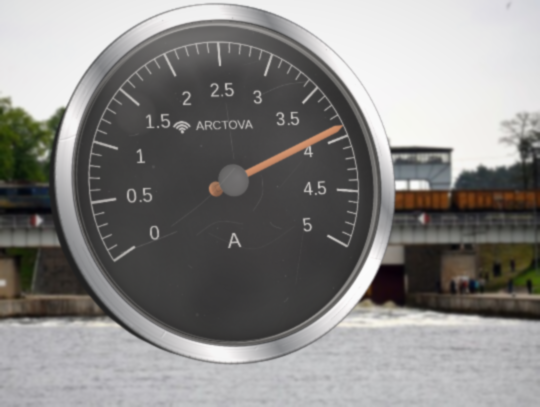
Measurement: 3.9,A
